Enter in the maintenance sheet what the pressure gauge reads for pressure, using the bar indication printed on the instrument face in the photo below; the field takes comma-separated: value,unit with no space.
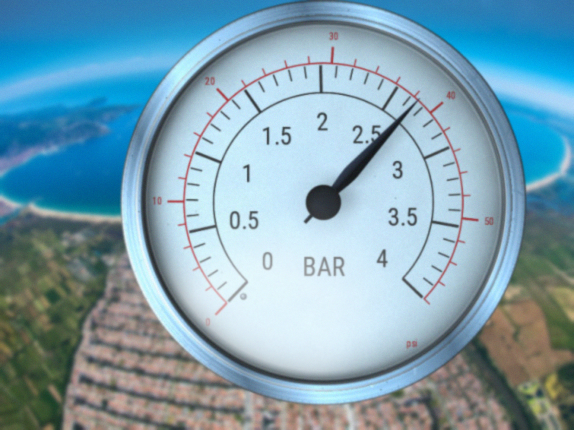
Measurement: 2.65,bar
